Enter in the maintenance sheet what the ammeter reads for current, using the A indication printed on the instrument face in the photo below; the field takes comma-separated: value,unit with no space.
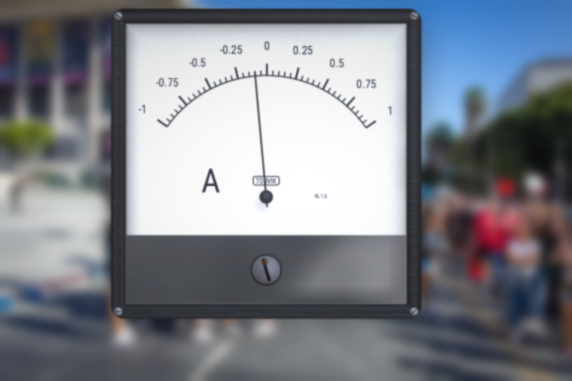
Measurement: -0.1,A
